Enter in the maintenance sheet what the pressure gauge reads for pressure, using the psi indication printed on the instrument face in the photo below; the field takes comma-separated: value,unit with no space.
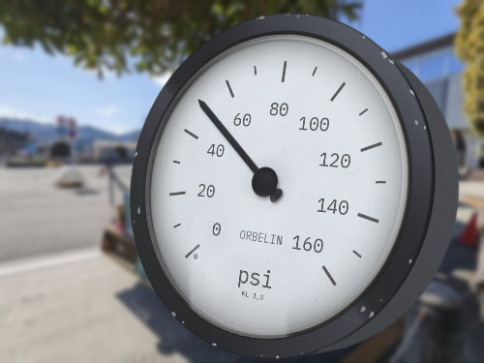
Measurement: 50,psi
